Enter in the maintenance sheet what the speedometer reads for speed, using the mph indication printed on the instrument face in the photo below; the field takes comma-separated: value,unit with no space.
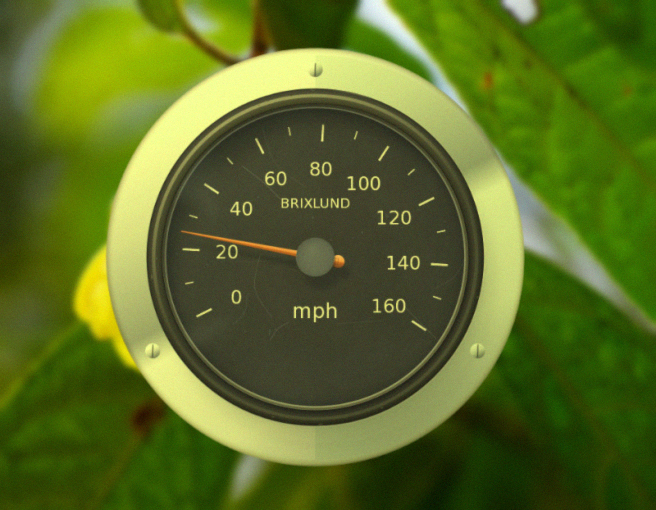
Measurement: 25,mph
